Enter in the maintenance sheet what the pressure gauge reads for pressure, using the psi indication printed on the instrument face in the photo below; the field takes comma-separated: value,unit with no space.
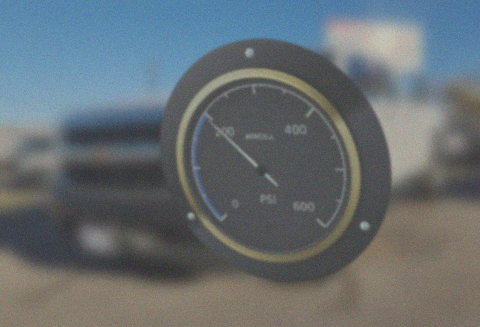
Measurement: 200,psi
